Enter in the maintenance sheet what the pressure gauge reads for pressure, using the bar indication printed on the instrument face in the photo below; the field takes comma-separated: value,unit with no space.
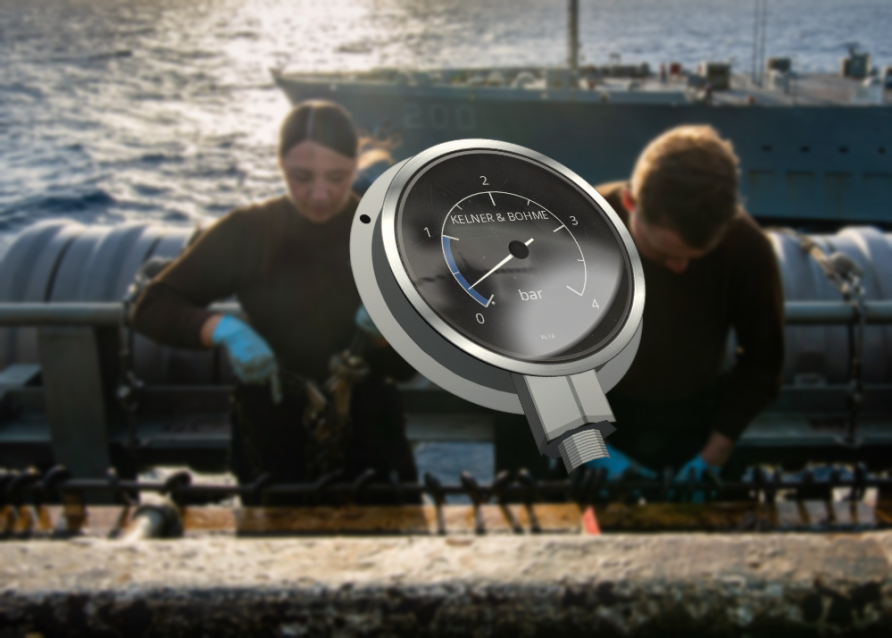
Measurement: 0.25,bar
